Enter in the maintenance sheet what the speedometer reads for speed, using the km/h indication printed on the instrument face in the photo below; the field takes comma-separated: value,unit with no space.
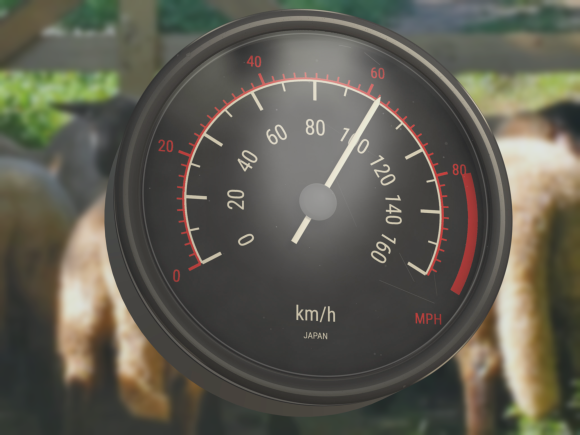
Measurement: 100,km/h
